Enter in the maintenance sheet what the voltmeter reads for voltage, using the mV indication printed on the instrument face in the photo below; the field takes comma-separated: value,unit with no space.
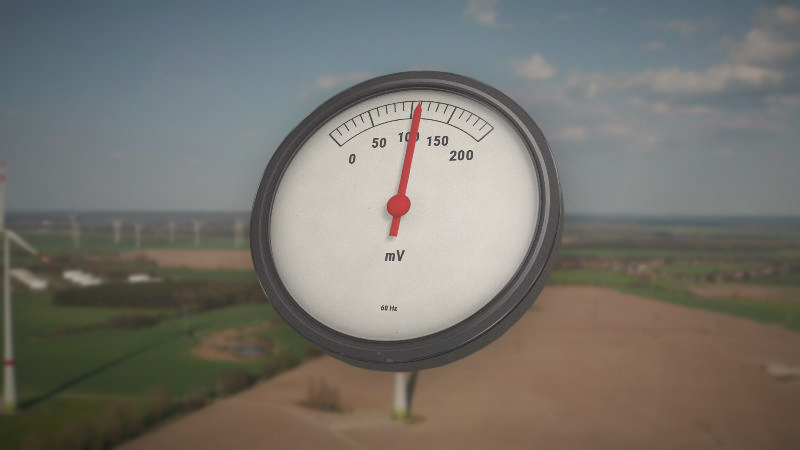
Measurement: 110,mV
